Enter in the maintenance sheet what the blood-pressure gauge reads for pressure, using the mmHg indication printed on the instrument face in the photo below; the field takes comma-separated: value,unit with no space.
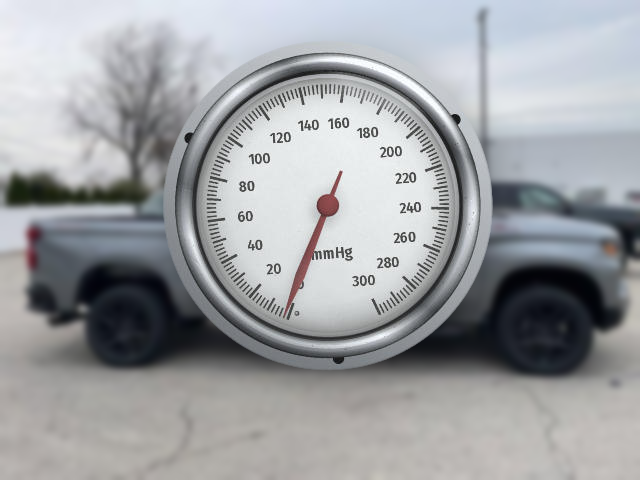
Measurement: 2,mmHg
